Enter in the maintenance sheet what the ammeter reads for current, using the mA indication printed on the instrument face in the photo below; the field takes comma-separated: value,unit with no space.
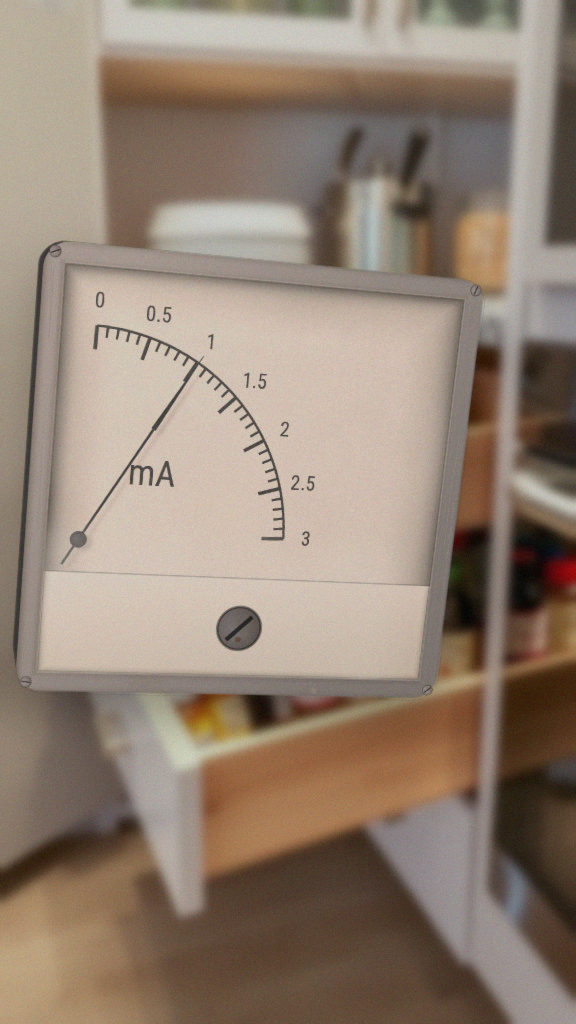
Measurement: 1,mA
